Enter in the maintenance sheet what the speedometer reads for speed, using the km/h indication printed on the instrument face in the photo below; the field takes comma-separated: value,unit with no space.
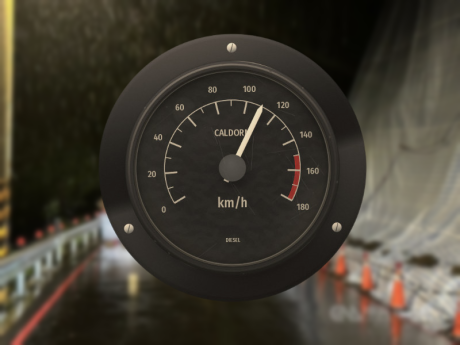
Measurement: 110,km/h
